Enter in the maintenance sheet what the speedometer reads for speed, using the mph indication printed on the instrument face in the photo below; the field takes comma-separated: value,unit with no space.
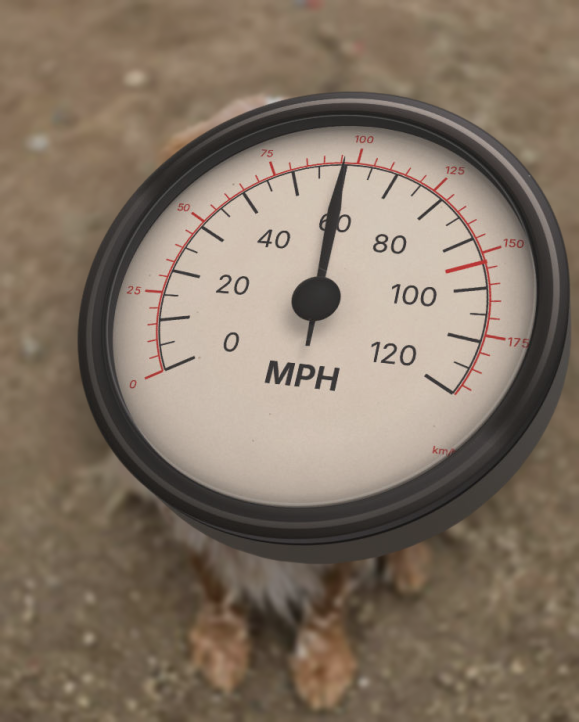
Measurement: 60,mph
